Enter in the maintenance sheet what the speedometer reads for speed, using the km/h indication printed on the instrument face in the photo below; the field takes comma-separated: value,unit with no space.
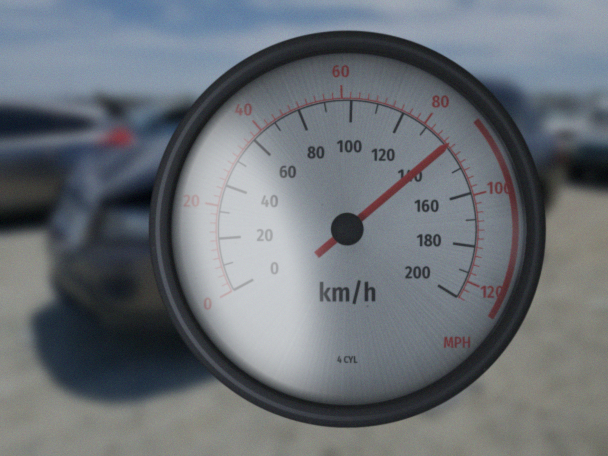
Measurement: 140,km/h
